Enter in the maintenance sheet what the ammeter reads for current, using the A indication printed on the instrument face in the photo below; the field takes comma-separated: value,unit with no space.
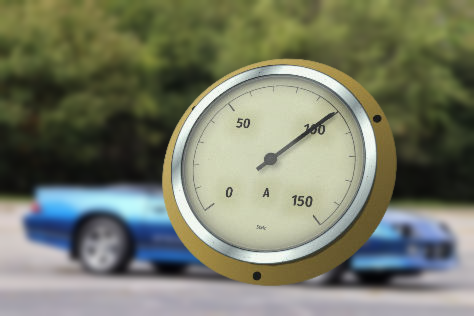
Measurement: 100,A
